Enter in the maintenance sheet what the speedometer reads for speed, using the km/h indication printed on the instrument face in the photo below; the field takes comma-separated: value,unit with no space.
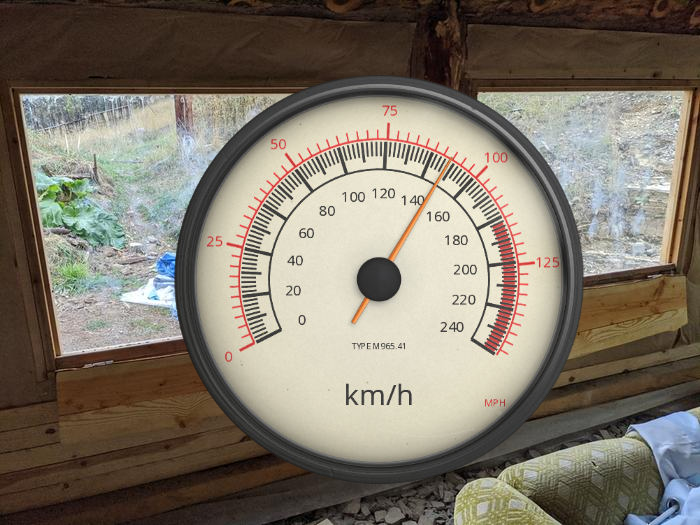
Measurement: 148,km/h
